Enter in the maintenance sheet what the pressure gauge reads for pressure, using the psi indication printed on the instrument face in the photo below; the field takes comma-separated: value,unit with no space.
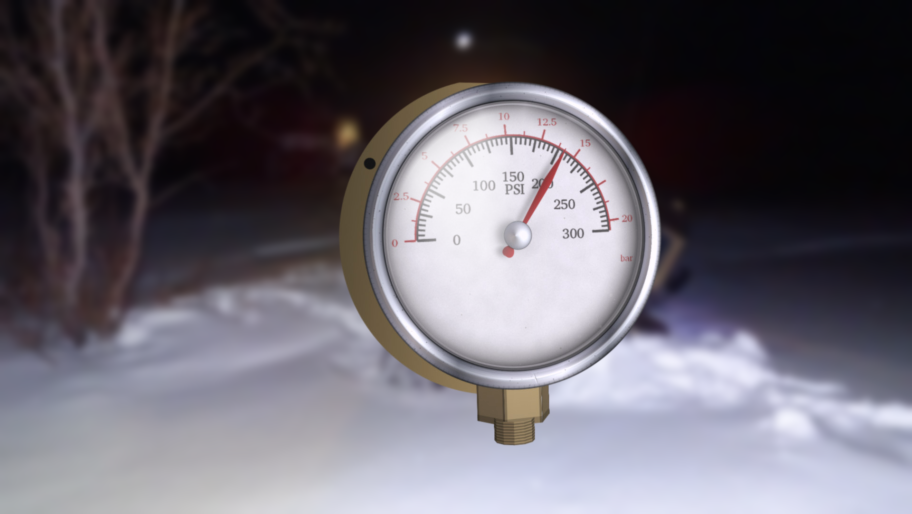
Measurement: 205,psi
